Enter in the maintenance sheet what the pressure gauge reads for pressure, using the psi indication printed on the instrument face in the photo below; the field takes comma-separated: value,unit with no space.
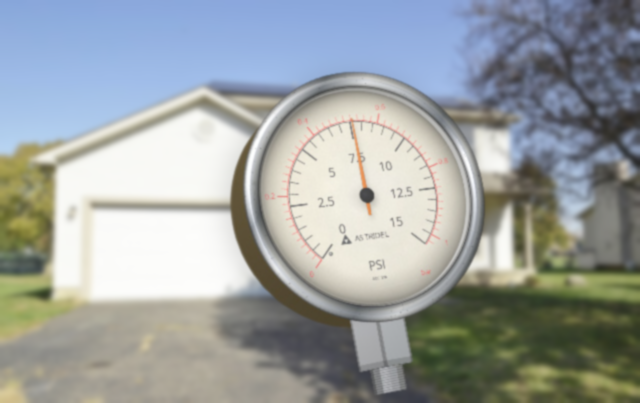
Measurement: 7.5,psi
